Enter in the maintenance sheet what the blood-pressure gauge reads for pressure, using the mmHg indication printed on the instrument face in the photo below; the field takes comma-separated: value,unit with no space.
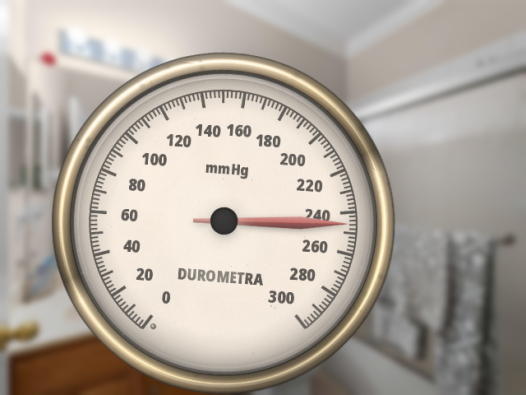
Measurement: 246,mmHg
